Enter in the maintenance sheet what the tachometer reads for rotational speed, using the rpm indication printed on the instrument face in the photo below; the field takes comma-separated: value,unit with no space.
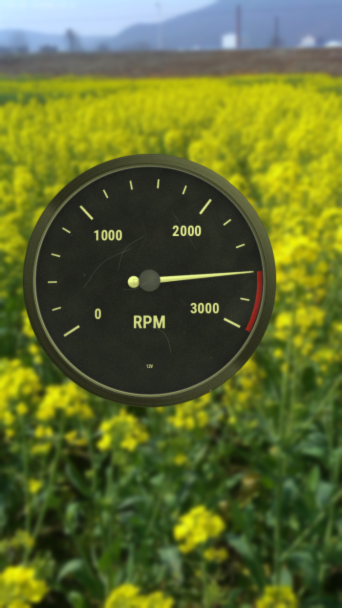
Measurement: 2600,rpm
